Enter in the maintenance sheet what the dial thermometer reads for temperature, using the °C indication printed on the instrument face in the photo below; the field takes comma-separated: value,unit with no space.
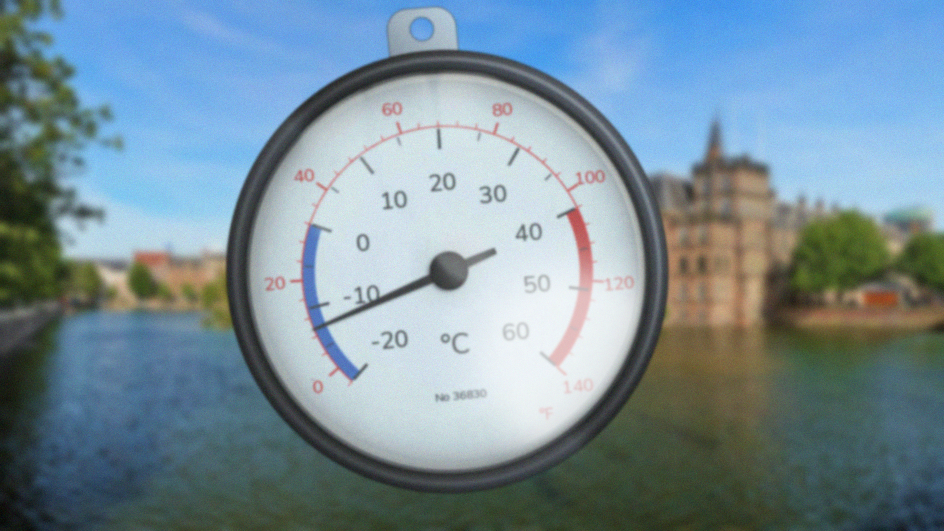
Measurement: -12.5,°C
